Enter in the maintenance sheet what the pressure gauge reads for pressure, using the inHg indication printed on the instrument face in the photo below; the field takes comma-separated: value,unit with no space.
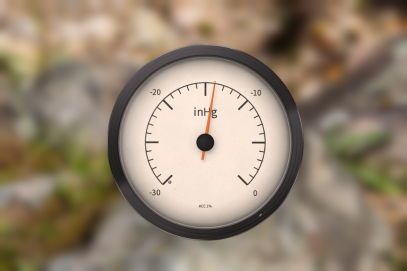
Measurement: -14,inHg
